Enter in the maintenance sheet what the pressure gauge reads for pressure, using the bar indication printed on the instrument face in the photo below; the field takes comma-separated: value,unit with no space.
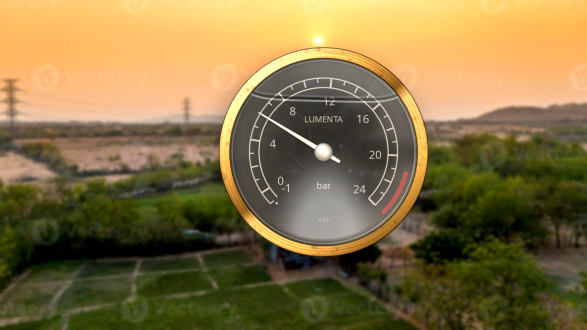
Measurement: 6,bar
